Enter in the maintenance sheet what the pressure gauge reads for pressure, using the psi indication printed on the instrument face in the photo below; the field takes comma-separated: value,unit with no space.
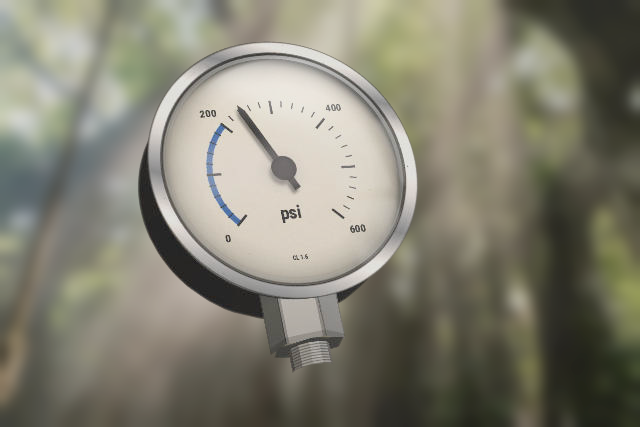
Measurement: 240,psi
